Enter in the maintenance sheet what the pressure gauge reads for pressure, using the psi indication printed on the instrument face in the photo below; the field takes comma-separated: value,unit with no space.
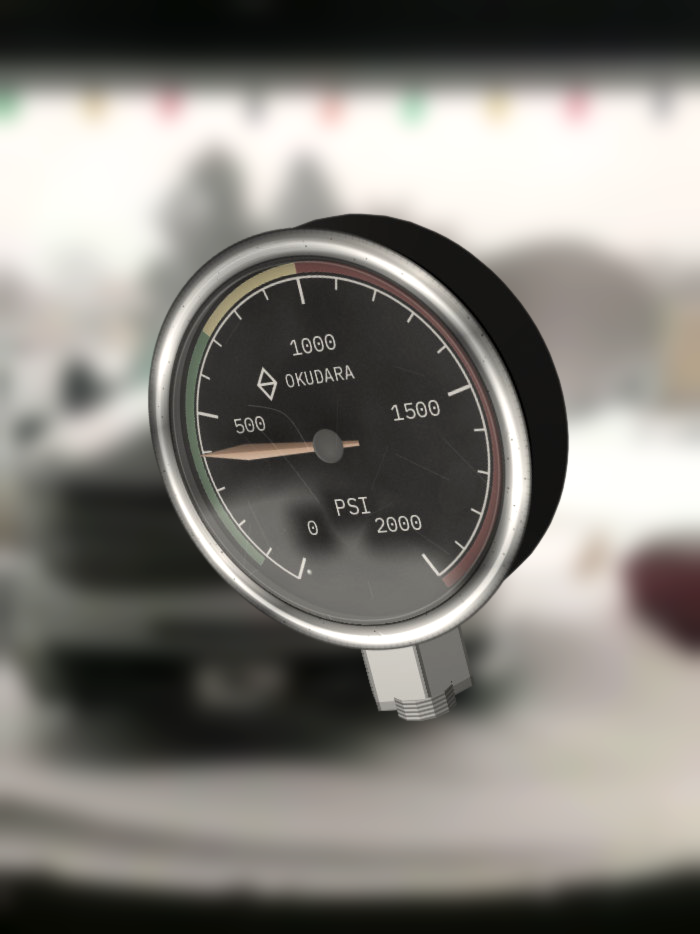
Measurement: 400,psi
